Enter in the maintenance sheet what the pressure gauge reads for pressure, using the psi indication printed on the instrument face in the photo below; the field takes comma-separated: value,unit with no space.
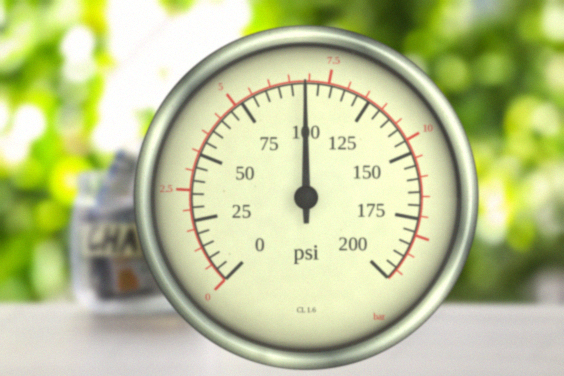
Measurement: 100,psi
